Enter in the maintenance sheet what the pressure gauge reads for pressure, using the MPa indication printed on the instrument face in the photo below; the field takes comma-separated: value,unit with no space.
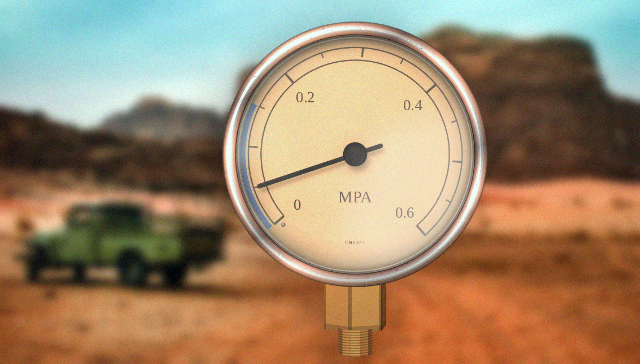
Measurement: 0.05,MPa
